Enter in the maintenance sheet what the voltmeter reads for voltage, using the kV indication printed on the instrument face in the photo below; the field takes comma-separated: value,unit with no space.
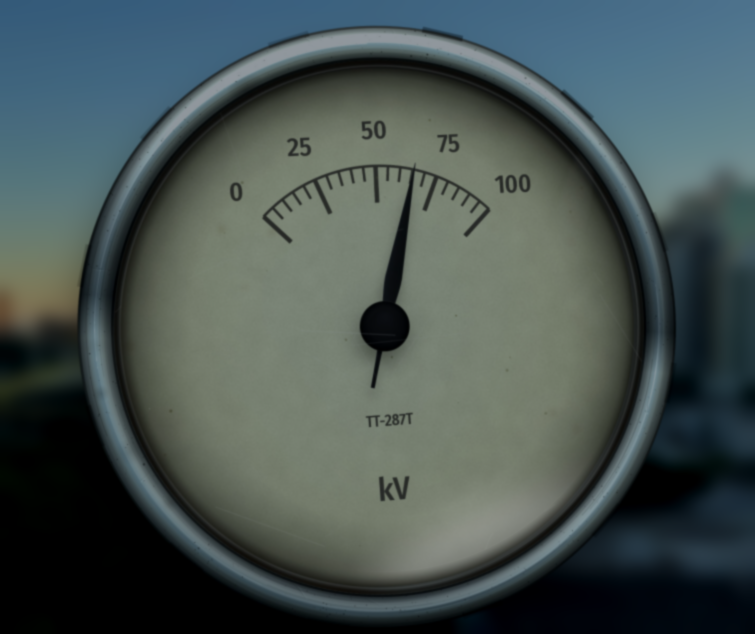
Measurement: 65,kV
